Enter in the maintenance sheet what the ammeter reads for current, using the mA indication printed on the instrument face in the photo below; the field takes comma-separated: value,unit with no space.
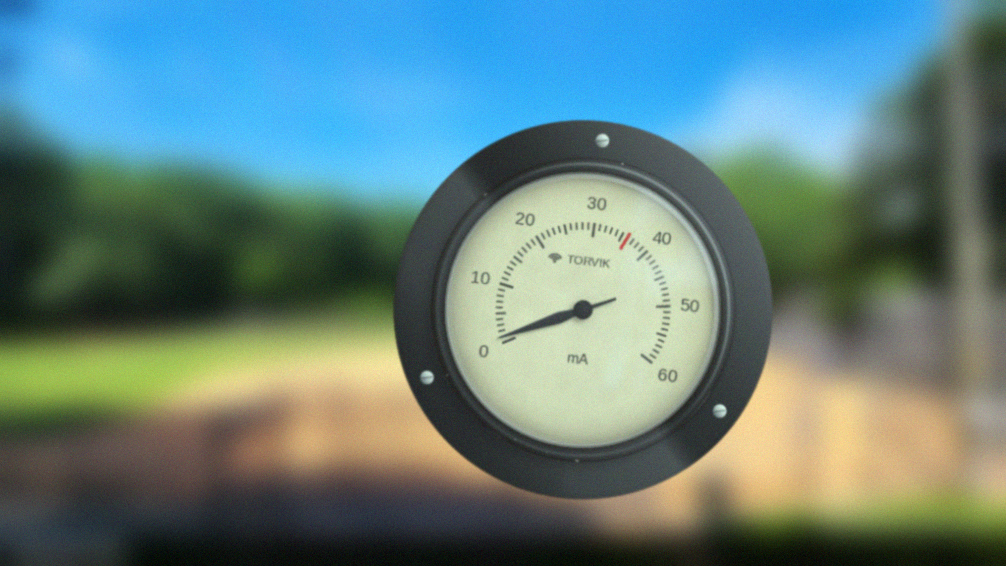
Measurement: 1,mA
